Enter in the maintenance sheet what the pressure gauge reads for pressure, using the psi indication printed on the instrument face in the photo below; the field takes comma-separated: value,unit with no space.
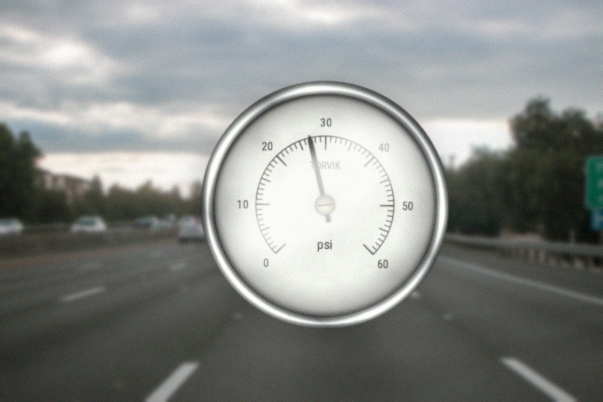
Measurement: 27,psi
